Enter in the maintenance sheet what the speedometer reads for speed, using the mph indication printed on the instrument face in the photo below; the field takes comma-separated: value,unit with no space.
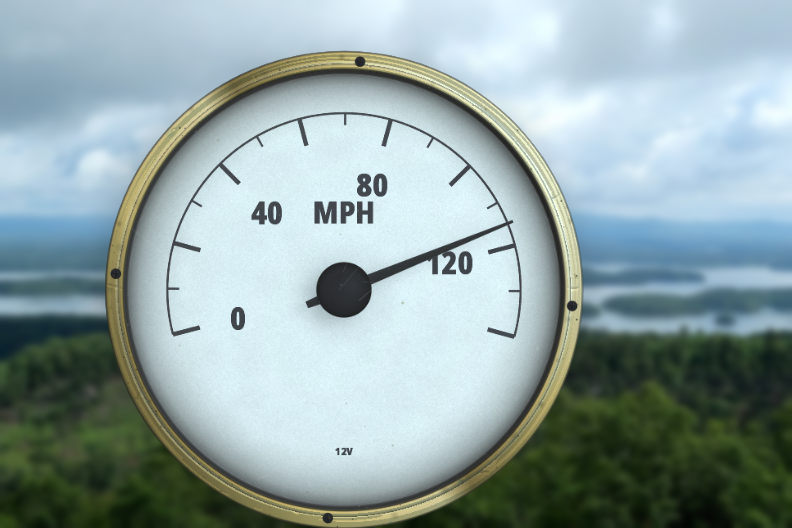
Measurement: 115,mph
